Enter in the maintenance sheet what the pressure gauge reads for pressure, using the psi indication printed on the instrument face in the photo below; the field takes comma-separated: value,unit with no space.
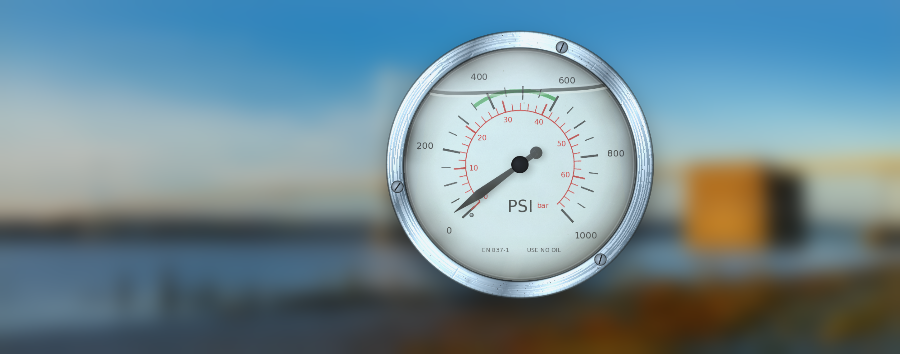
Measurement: 25,psi
